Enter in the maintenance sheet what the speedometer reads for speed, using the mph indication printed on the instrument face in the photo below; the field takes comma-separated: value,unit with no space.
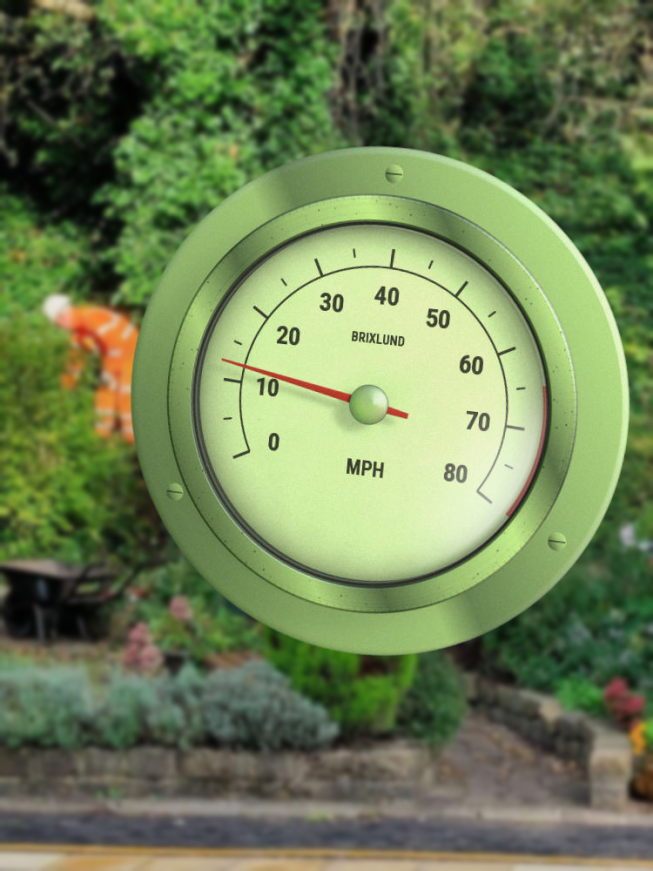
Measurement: 12.5,mph
